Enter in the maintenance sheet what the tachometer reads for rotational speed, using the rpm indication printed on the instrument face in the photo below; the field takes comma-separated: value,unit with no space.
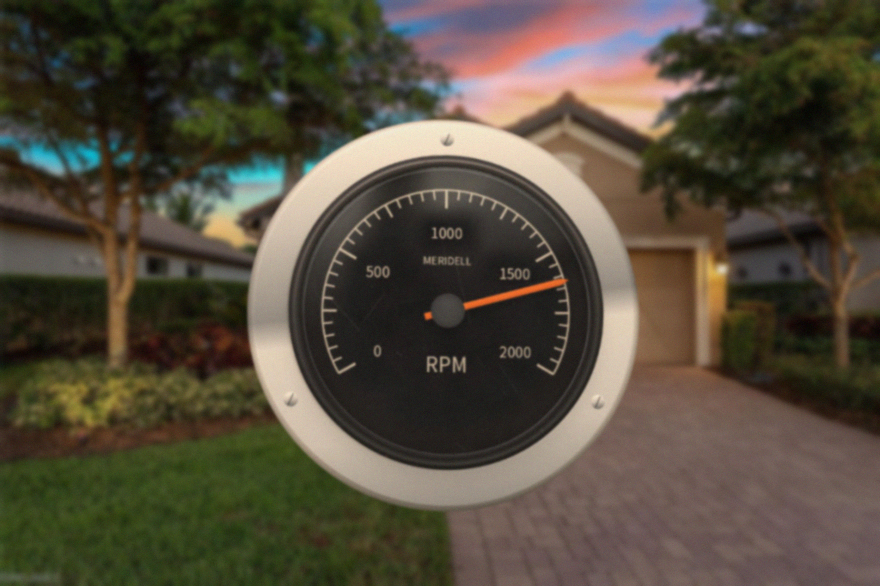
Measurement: 1625,rpm
